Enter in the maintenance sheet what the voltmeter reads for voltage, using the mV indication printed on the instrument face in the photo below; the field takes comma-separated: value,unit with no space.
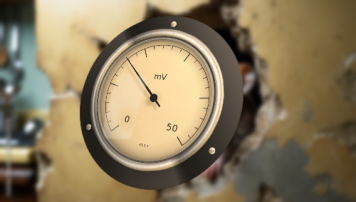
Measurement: 16,mV
